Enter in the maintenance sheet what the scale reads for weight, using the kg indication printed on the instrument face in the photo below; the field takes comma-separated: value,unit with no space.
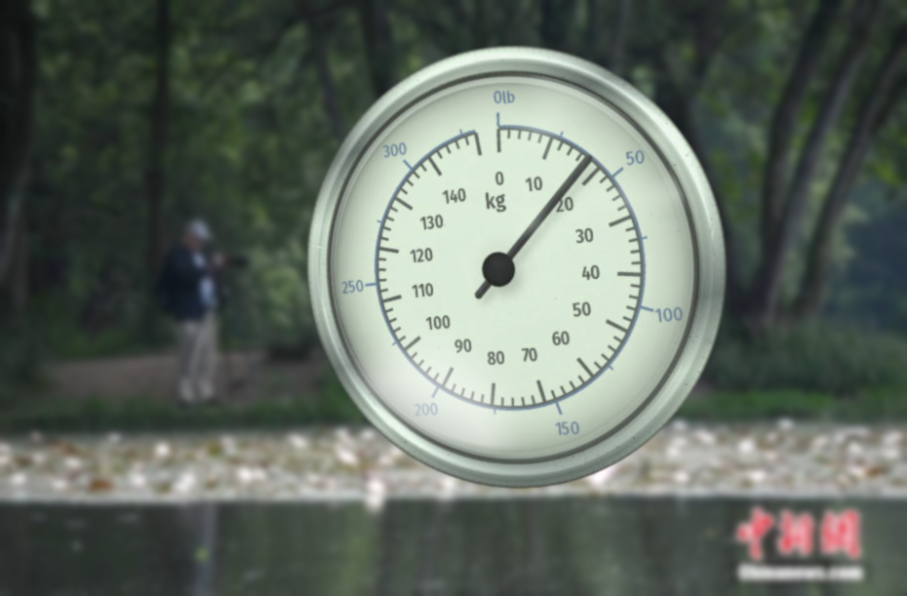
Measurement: 18,kg
